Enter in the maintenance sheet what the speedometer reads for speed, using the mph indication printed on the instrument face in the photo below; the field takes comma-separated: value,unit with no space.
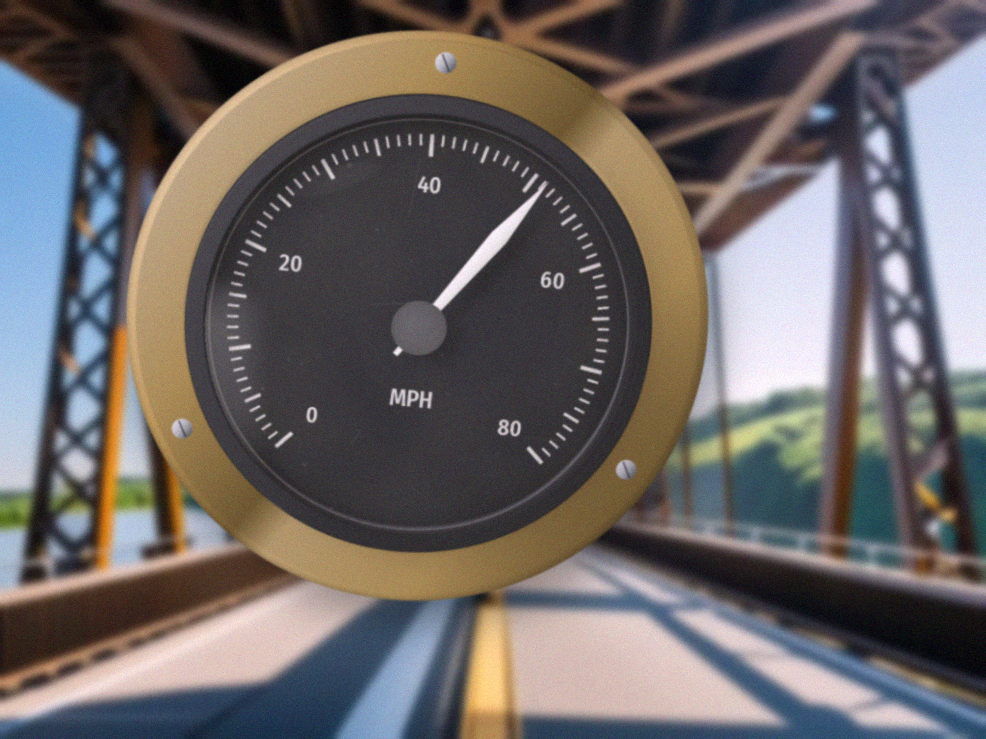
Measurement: 51,mph
